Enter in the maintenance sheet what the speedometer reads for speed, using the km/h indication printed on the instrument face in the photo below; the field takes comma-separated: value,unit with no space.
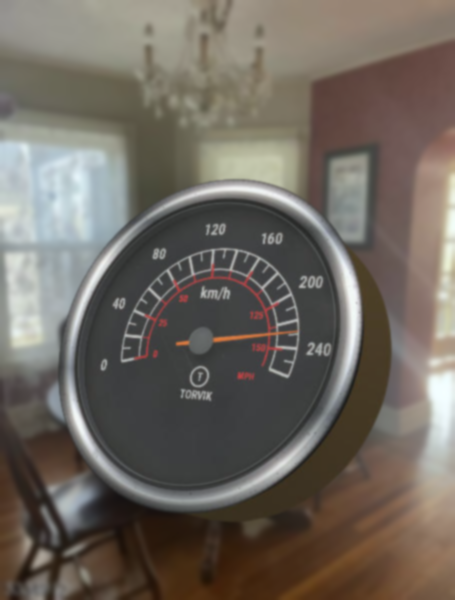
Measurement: 230,km/h
